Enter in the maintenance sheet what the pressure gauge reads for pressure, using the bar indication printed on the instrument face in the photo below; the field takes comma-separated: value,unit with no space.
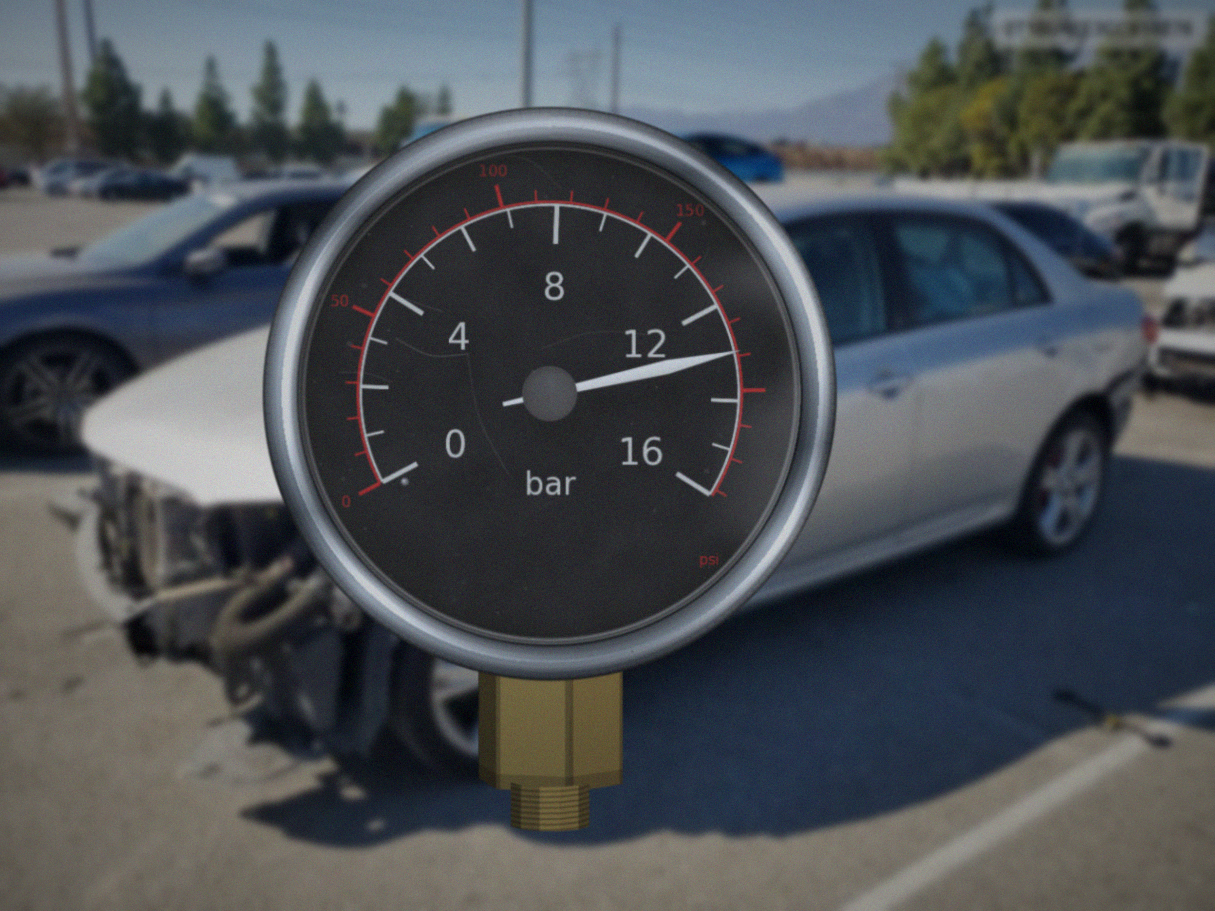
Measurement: 13,bar
